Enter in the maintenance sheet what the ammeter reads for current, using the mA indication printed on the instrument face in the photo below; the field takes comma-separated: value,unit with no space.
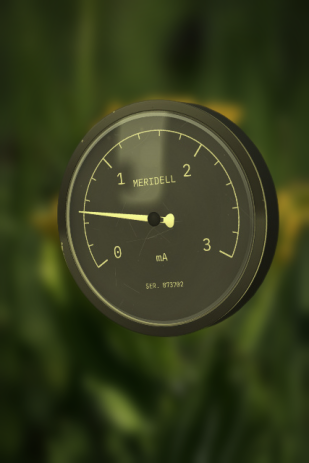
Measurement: 0.5,mA
